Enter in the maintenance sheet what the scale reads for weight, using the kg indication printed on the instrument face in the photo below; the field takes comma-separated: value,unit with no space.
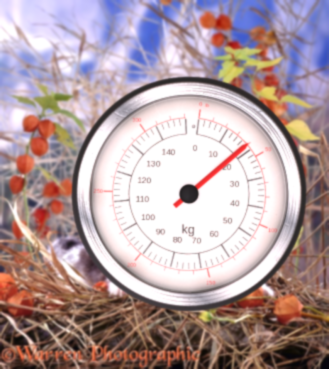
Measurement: 18,kg
